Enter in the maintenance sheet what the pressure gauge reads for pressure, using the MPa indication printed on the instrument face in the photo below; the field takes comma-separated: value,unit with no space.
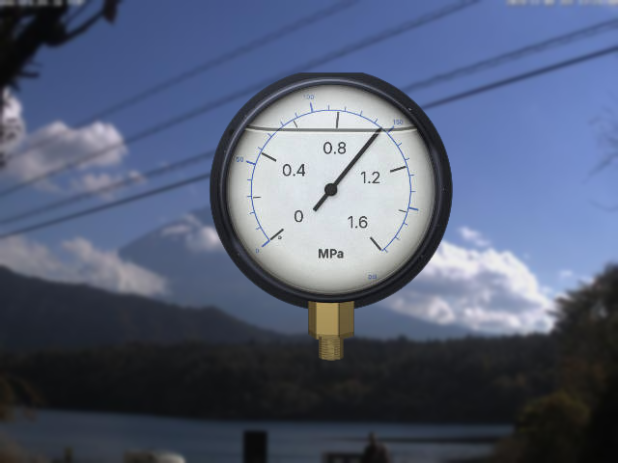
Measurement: 1,MPa
